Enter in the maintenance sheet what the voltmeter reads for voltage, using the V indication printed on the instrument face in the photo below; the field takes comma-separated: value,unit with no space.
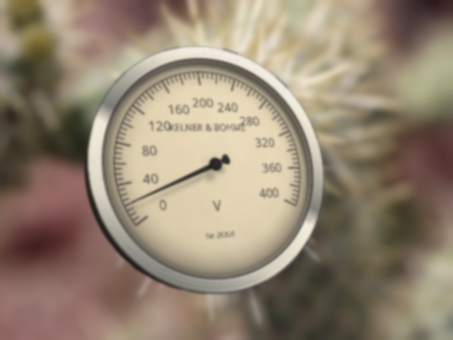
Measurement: 20,V
